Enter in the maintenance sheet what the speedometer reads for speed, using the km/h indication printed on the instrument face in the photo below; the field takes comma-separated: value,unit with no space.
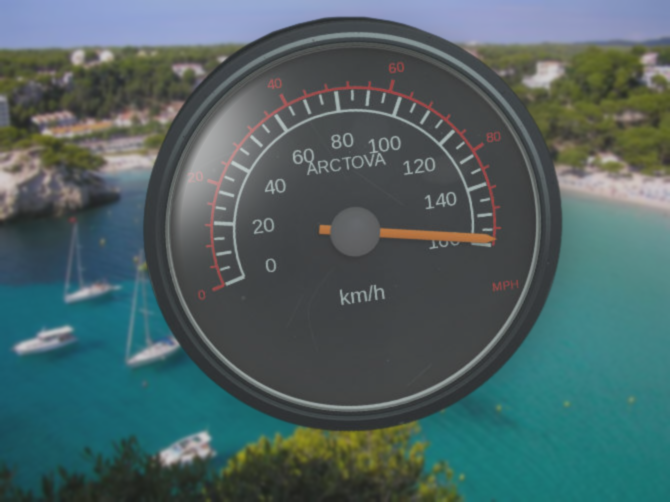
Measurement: 157.5,km/h
